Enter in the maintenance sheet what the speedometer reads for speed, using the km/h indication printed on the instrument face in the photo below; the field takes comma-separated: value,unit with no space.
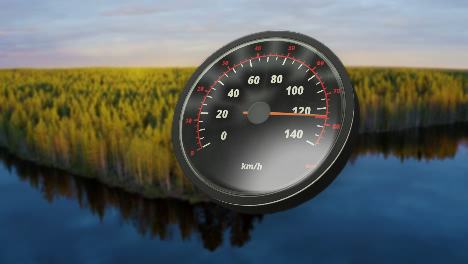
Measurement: 125,km/h
